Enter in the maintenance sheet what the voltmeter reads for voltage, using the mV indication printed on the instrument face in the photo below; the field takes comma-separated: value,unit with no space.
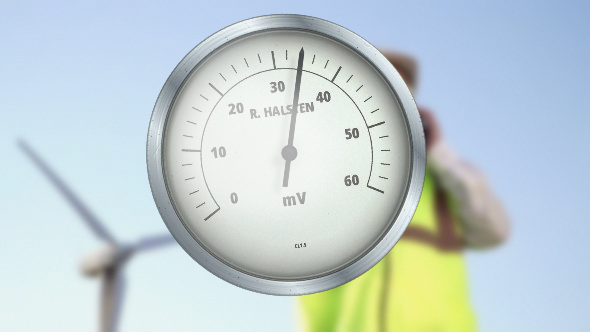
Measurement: 34,mV
